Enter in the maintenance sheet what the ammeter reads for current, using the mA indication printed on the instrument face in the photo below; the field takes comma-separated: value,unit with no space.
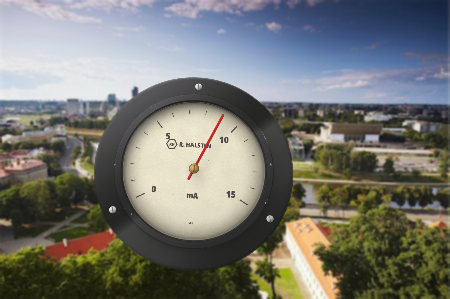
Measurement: 9,mA
